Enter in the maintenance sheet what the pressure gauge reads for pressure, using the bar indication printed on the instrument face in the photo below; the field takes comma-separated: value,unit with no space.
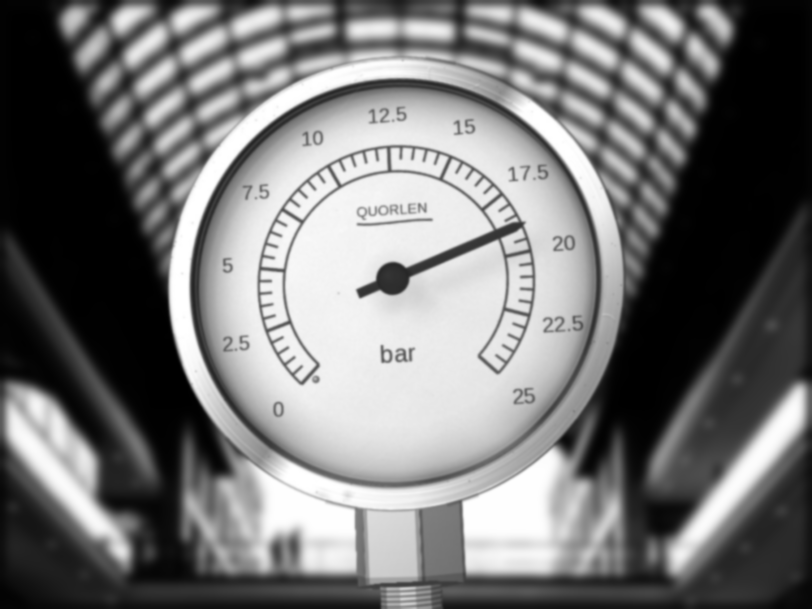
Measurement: 19,bar
